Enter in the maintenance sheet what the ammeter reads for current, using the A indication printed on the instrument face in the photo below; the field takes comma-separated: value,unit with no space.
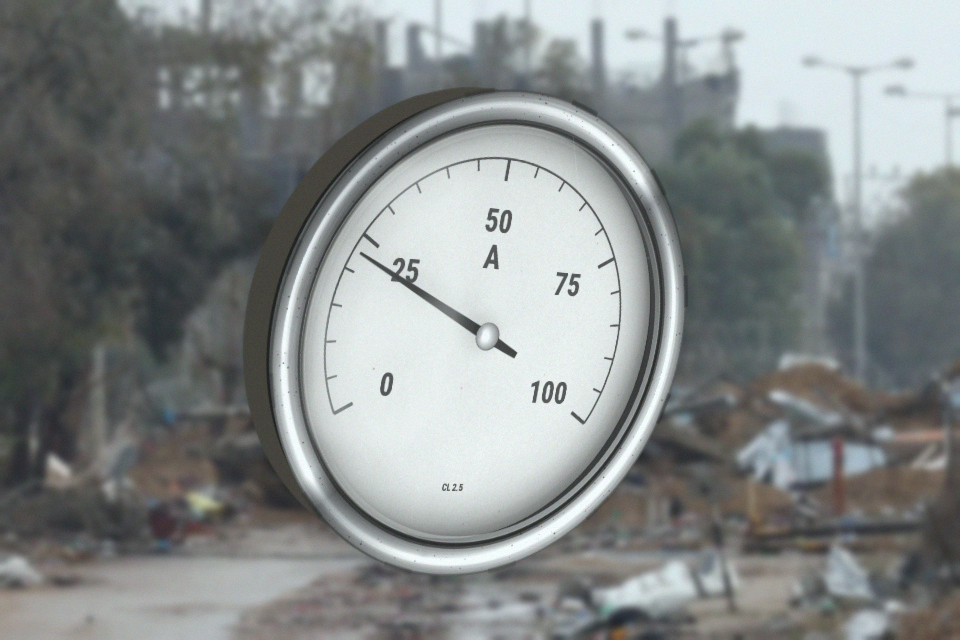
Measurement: 22.5,A
